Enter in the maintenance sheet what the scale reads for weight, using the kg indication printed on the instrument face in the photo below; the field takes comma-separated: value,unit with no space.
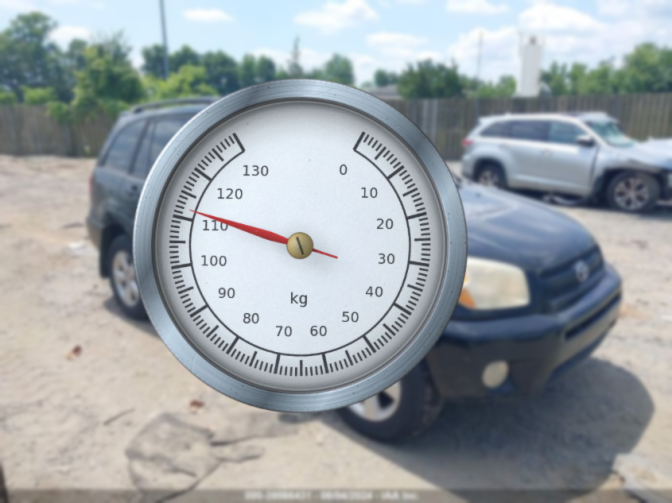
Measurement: 112,kg
